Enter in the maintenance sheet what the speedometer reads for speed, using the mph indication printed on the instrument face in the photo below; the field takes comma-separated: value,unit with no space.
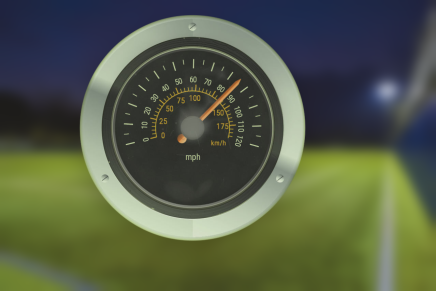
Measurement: 85,mph
